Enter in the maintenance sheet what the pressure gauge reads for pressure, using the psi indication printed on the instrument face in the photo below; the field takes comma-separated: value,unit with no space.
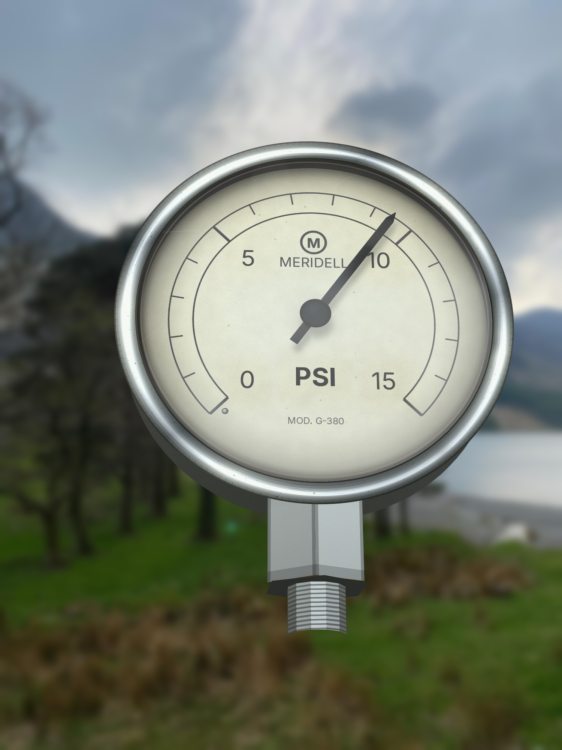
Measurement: 9.5,psi
